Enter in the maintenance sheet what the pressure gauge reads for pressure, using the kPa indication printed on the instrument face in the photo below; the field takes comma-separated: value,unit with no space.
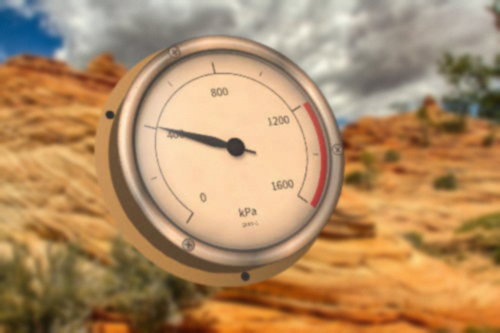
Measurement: 400,kPa
